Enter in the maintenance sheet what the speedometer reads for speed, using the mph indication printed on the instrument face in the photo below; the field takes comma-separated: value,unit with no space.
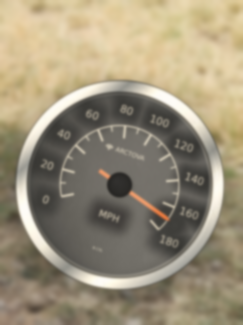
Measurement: 170,mph
